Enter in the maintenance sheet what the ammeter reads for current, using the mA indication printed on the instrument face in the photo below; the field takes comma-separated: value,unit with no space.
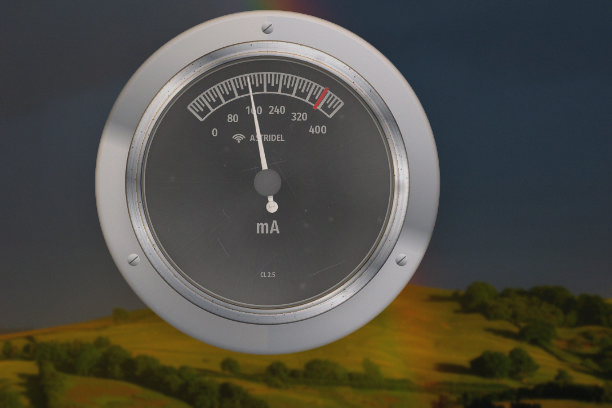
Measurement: 160,mA
